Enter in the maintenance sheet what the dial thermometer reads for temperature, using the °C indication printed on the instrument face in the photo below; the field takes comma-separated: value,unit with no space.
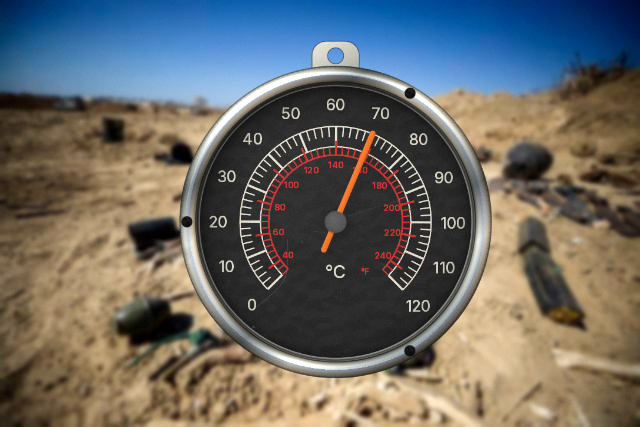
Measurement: 70,°C
